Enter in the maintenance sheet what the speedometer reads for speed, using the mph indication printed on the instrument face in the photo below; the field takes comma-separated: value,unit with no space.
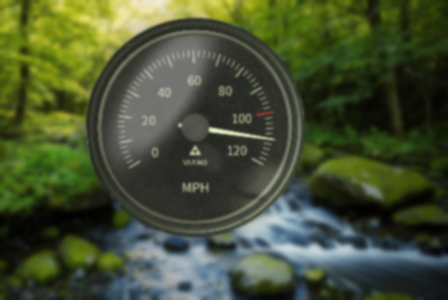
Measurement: 110,mph
